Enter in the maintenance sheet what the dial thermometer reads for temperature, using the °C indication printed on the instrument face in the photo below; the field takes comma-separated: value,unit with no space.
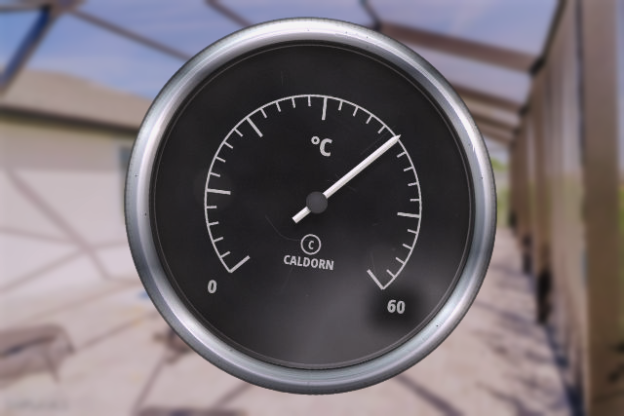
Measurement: 40,°C
